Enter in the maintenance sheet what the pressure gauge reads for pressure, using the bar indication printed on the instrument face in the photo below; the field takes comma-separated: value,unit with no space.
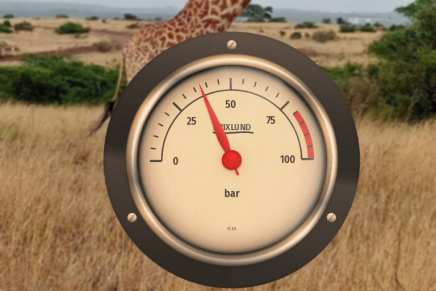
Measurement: 37.5,bar
